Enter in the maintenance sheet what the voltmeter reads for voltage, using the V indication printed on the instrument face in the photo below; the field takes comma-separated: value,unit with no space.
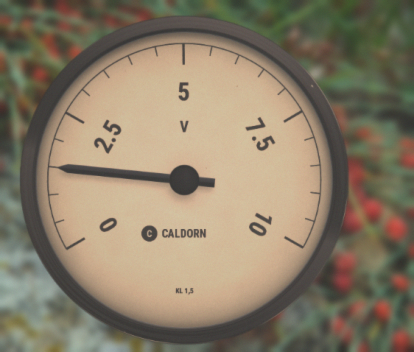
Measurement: 1.5,V
